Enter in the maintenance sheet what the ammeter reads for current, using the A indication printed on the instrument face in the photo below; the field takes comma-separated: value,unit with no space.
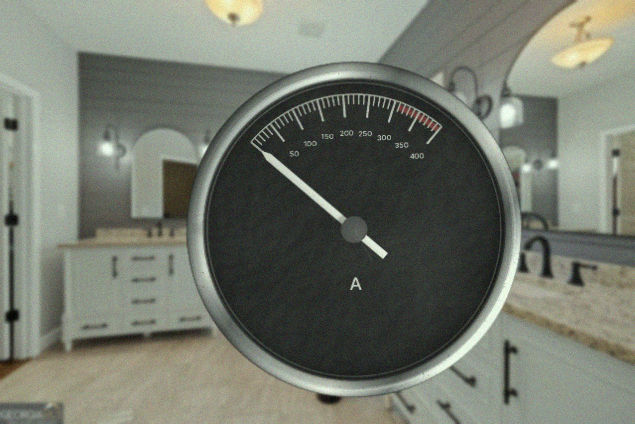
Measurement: 0,A
